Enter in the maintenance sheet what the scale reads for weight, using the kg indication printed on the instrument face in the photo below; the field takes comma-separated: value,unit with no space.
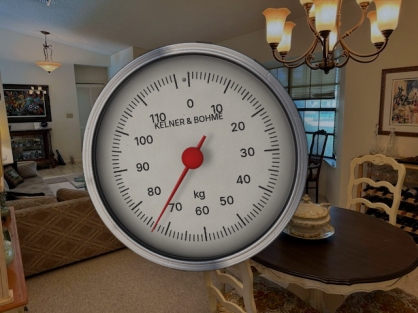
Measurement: 73,kg
